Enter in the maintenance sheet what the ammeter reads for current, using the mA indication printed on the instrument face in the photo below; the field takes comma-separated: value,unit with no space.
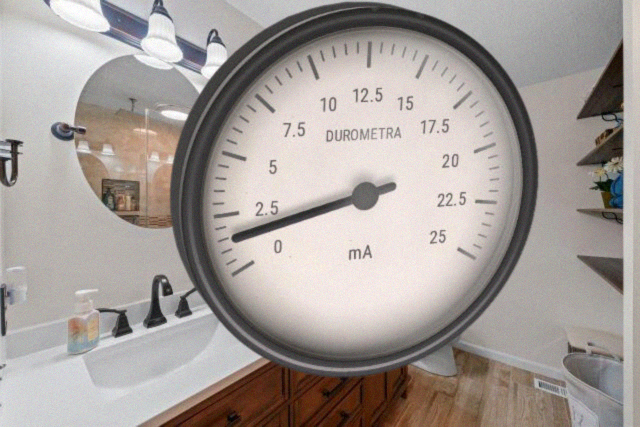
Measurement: 1.5,mA
